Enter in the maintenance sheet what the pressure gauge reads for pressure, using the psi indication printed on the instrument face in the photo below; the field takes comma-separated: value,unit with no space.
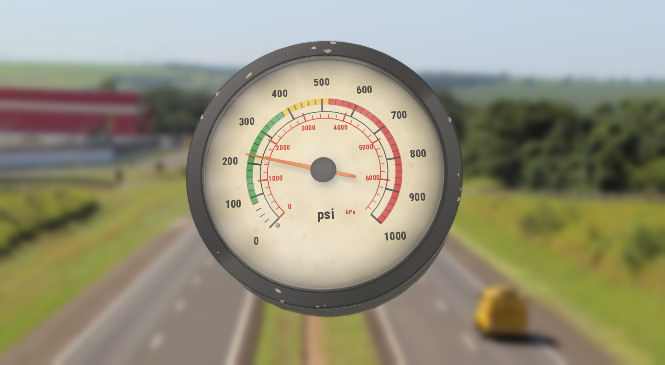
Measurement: 220,psi
